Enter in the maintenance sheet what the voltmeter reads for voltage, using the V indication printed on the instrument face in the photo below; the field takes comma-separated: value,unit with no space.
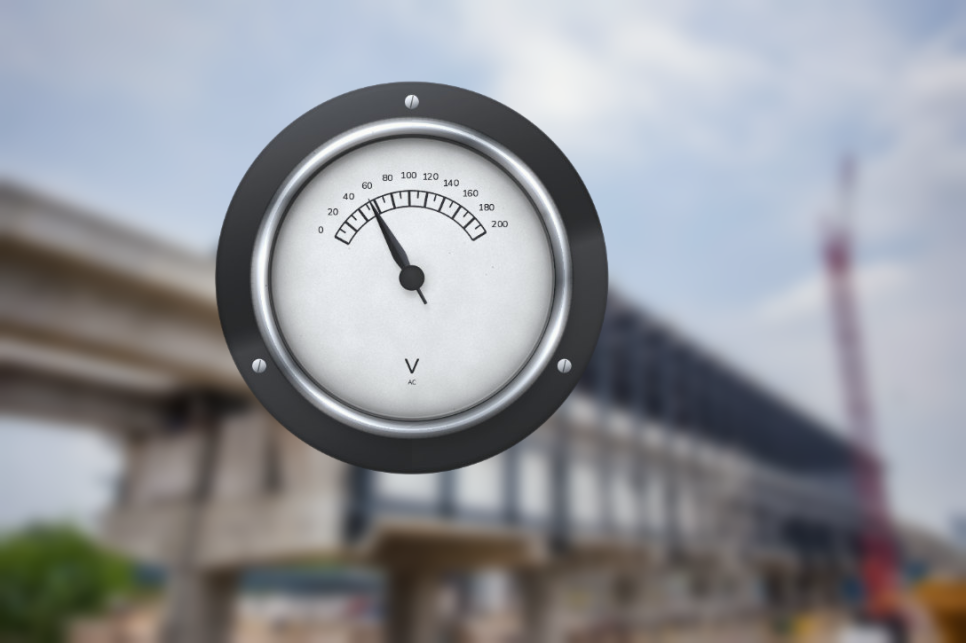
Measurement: 55,V
